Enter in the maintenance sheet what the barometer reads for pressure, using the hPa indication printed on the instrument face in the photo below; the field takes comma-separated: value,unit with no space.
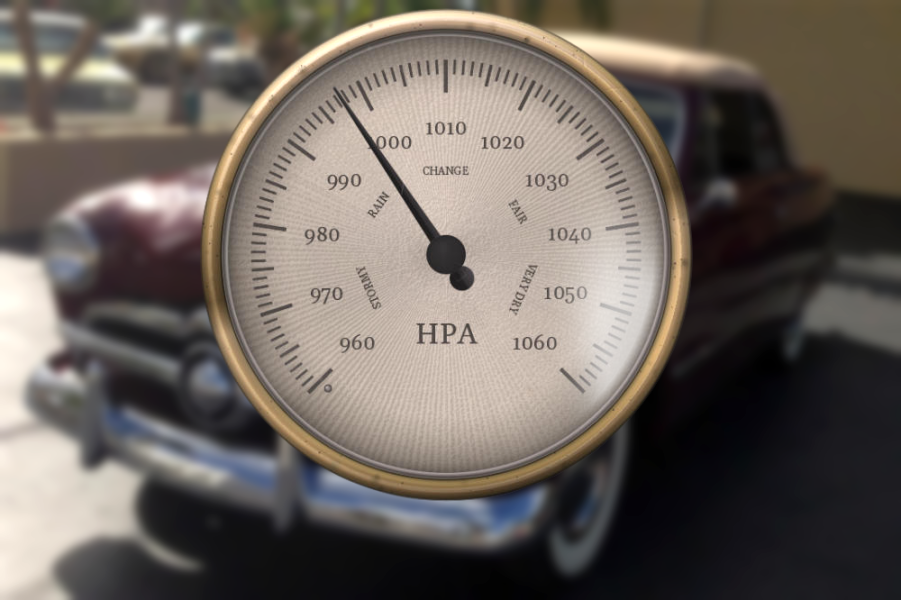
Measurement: 997.5,hPa
